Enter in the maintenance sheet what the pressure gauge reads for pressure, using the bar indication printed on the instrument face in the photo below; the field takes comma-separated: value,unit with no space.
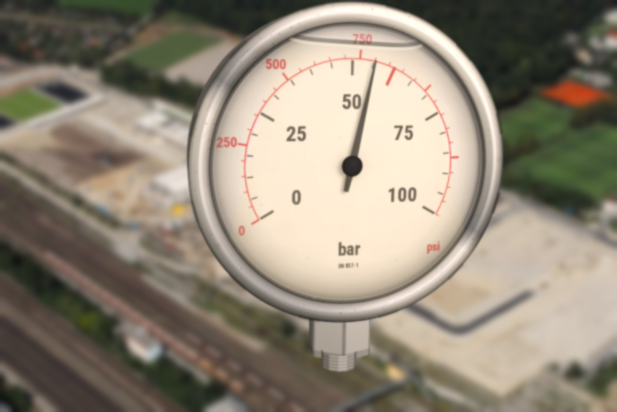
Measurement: 55,bar
